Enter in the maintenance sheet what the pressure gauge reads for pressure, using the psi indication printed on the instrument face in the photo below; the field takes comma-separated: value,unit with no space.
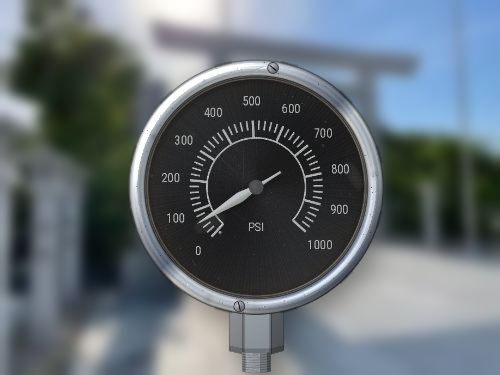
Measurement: 60,psi
